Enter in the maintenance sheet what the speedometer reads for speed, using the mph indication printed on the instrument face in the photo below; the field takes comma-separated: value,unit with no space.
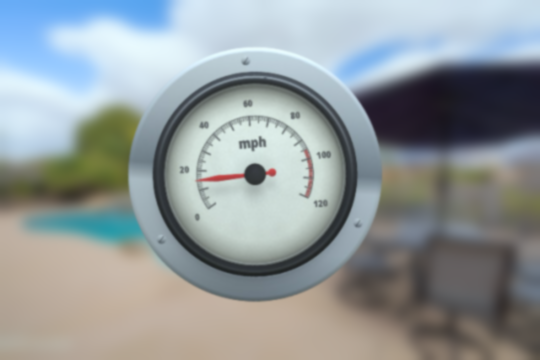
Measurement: 15,mph
